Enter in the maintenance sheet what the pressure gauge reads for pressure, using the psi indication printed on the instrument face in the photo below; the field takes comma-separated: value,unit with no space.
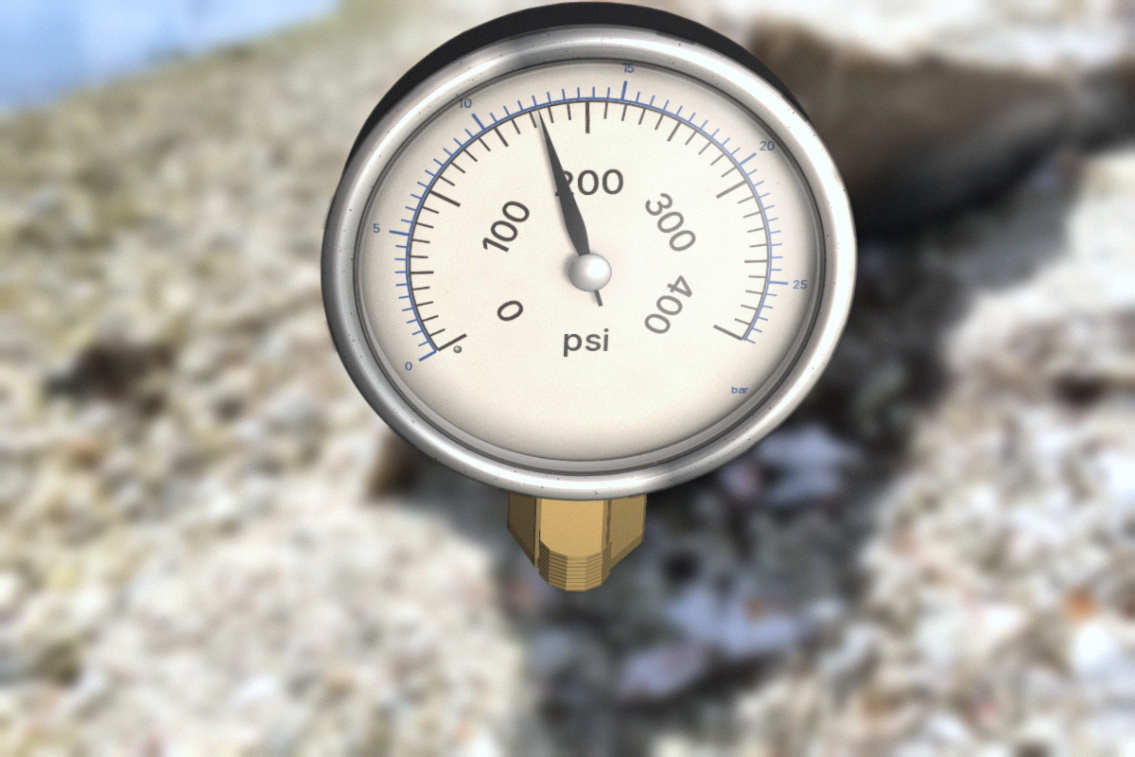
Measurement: 175,psi
